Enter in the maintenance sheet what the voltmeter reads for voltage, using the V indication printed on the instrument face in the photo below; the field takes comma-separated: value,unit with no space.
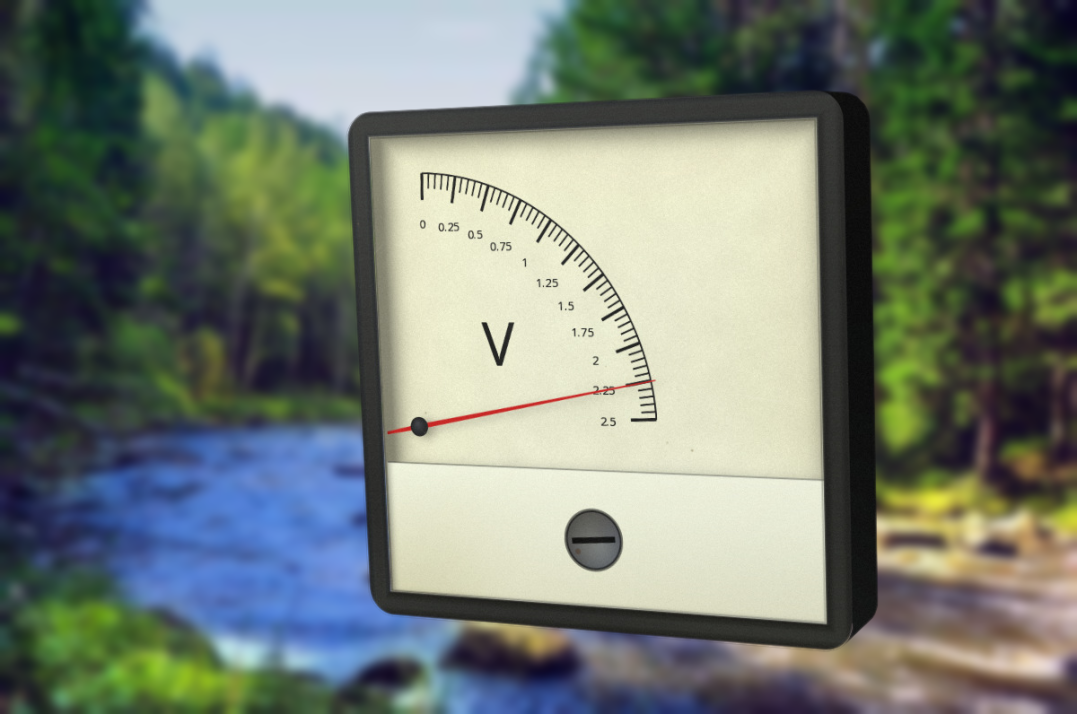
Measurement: 2.25,V
